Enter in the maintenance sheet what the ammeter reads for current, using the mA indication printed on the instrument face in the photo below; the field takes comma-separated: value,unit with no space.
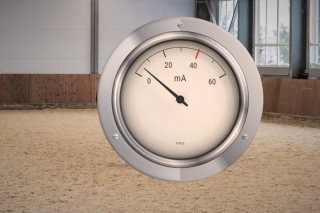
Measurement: 5,mA
